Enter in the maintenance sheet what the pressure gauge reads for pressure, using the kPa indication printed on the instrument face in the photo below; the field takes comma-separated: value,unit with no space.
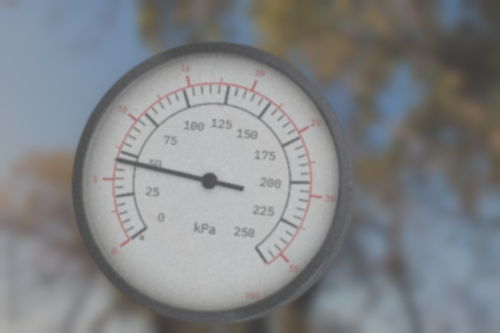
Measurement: 45,kPa
